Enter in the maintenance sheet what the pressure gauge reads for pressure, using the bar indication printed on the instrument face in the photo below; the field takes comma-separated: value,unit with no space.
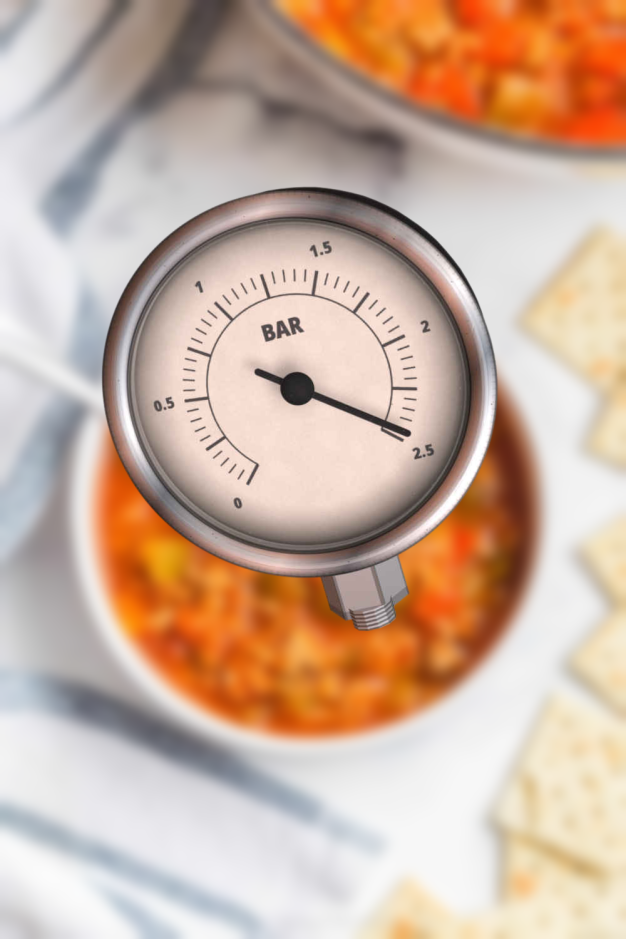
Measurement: 2.45,bar
